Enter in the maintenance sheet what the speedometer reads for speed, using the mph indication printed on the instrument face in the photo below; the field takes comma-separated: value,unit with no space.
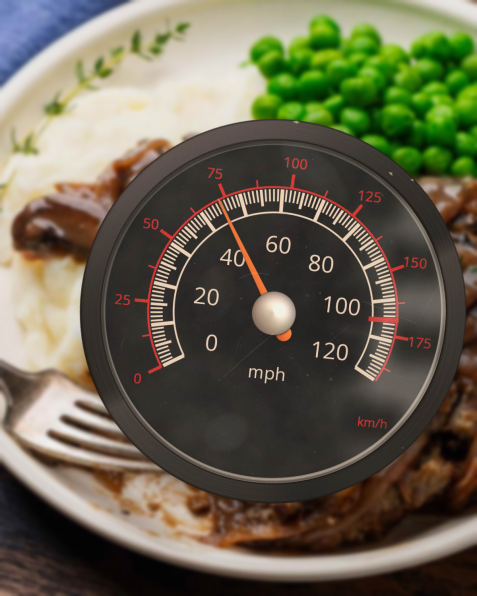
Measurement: 45,mph
